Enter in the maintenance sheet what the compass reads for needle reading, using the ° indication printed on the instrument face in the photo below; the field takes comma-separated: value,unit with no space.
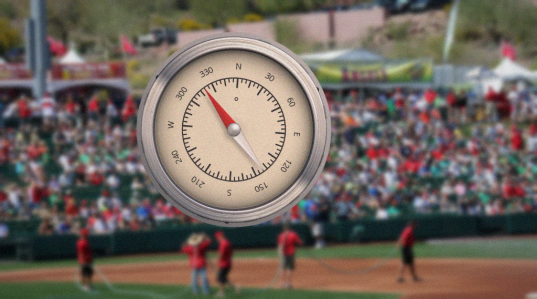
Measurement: 320,°
